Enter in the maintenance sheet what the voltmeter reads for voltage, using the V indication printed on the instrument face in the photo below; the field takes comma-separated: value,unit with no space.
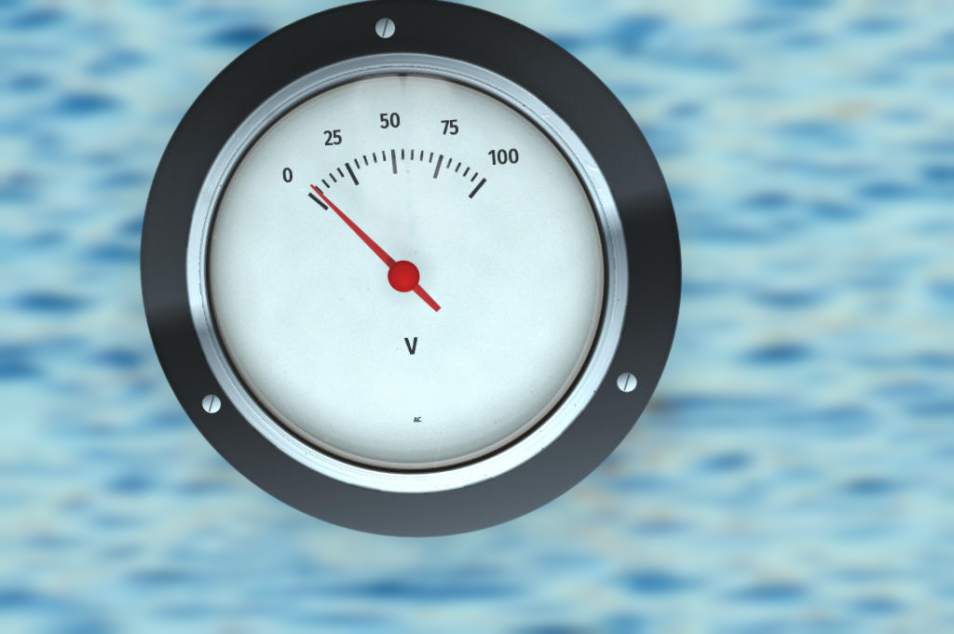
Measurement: 5,V
